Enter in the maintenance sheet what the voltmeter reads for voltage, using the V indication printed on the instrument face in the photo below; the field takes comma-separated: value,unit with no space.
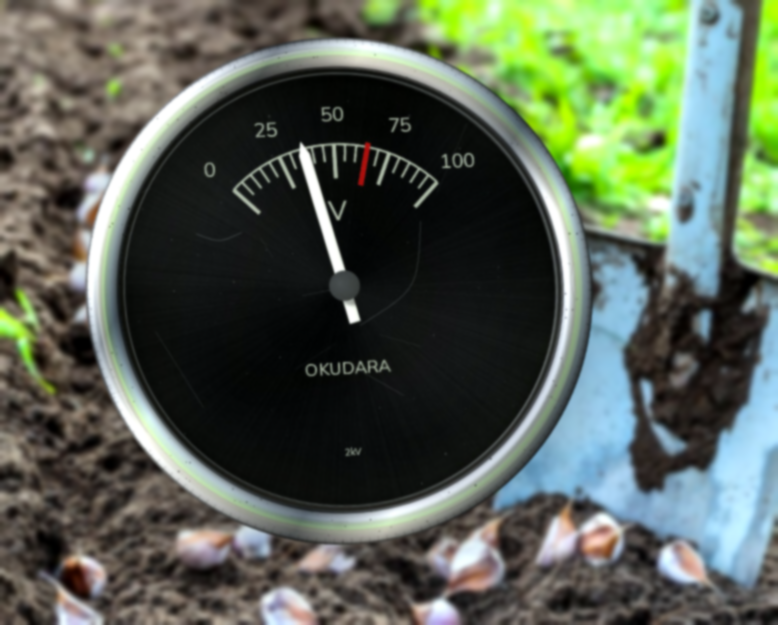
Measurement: 35,V
